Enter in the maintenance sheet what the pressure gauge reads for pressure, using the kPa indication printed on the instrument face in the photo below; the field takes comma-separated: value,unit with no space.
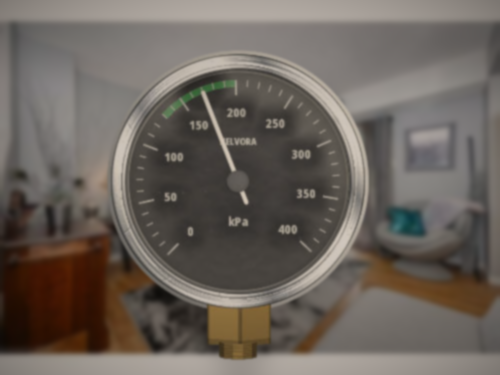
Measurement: 170,kPa
